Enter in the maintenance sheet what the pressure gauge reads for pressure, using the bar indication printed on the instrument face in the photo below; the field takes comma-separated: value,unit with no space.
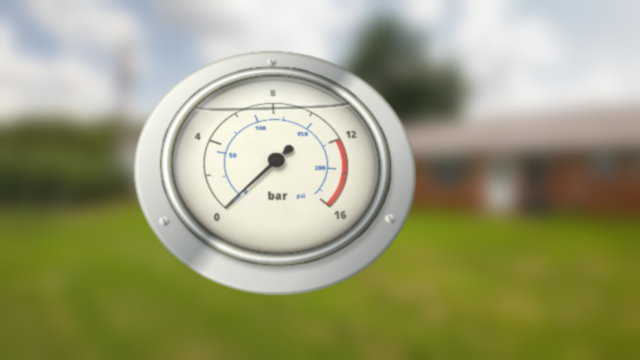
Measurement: 0,bar
